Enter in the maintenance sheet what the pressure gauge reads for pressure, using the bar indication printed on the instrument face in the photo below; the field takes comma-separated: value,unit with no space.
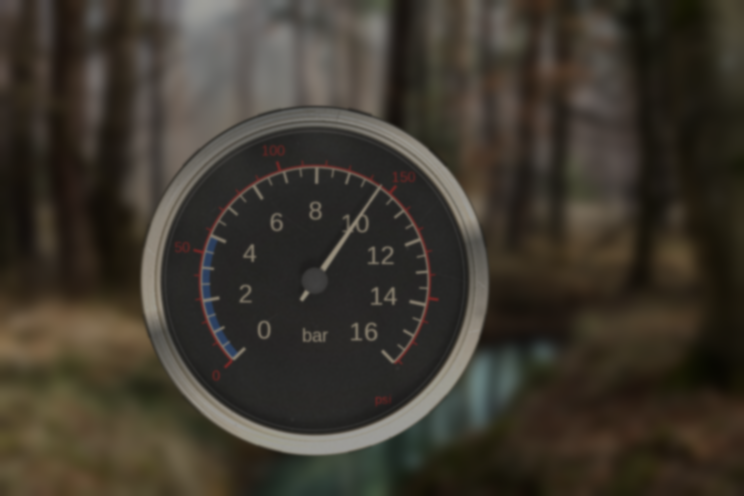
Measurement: 10,bar
